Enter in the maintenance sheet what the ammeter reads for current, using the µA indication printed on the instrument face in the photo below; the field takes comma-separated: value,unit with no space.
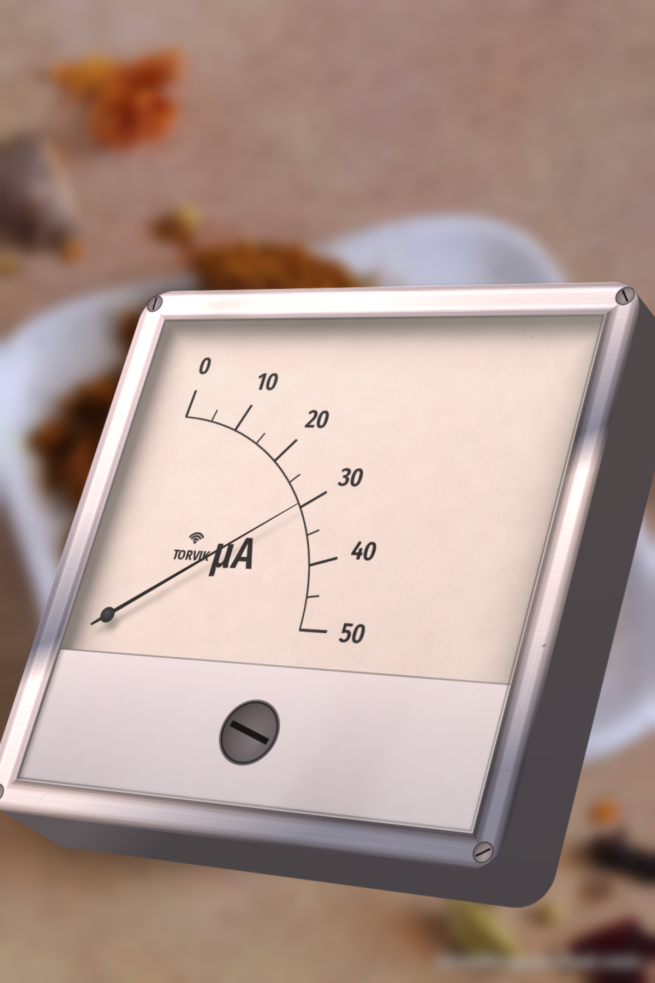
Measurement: 30,µA
